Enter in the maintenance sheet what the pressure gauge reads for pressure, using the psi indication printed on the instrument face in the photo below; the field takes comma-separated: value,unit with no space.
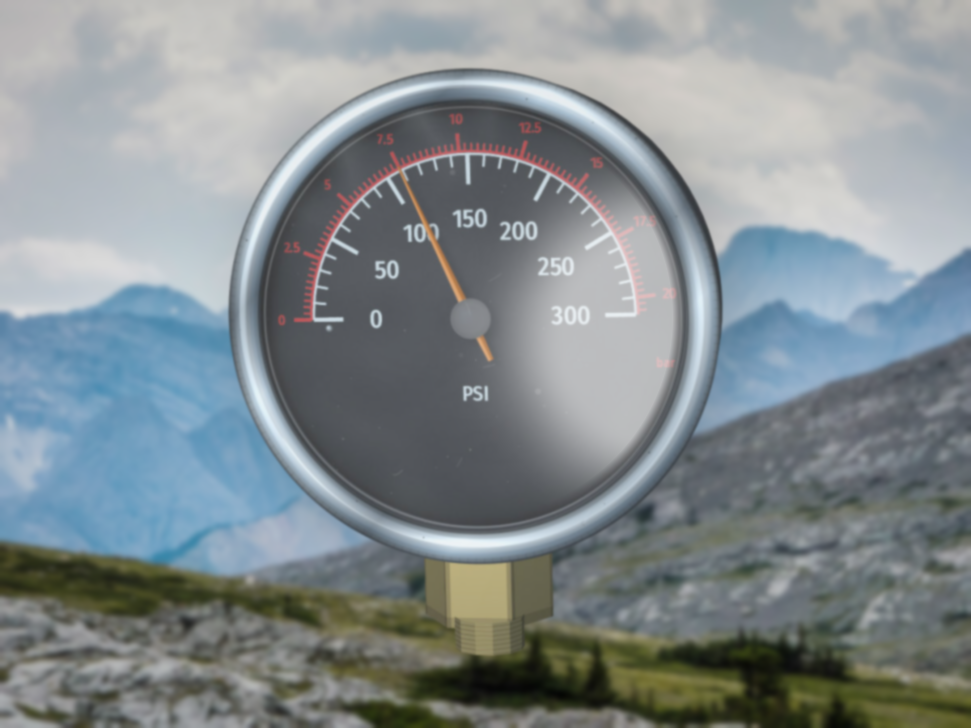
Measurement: 110,psi
